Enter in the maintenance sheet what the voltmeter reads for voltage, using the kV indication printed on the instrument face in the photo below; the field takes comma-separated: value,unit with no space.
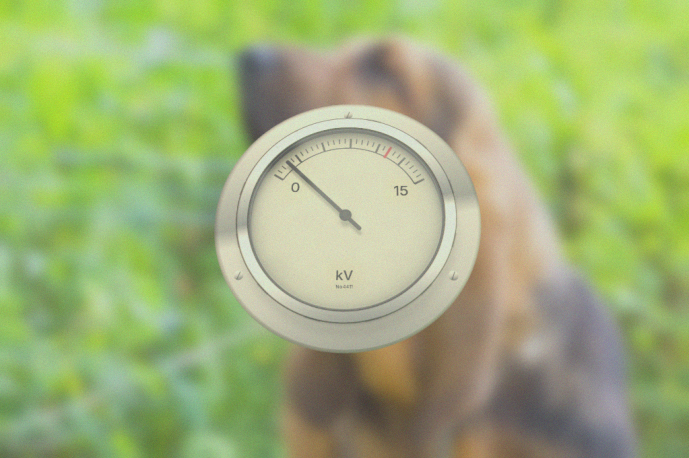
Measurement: 1.5,kV
